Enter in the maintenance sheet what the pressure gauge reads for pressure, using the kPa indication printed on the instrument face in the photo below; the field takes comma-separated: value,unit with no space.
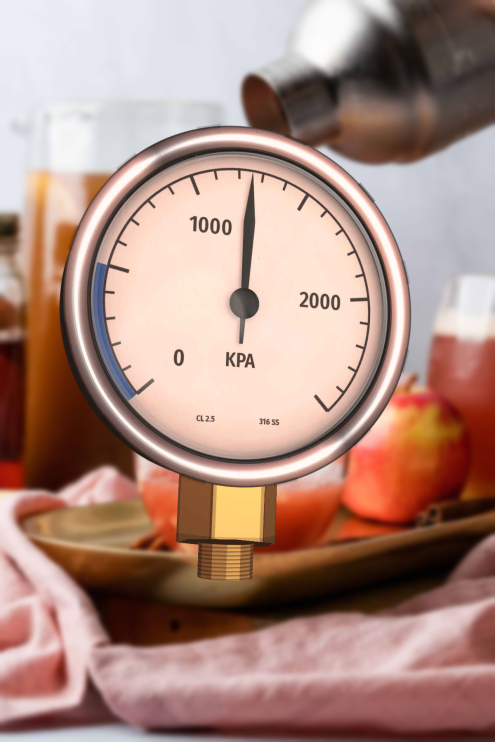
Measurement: 1250,kPa
